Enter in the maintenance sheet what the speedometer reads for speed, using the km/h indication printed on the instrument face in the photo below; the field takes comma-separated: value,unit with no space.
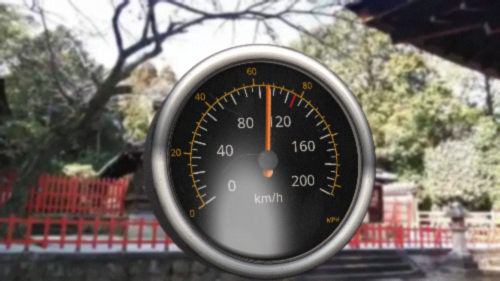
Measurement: 105,km/h
